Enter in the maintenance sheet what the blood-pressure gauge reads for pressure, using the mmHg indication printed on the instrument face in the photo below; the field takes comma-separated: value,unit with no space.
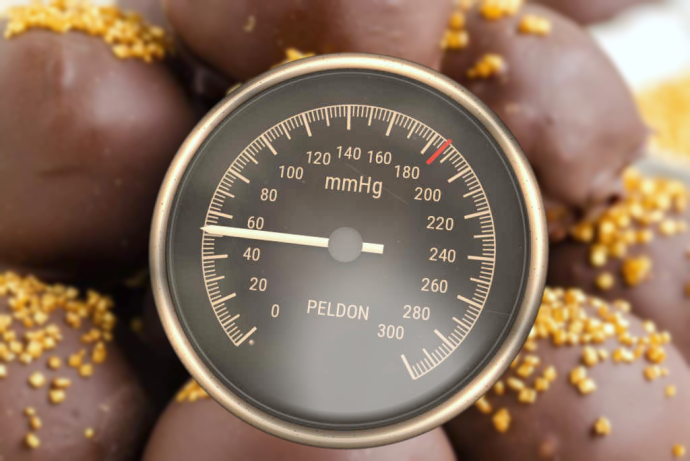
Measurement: 52,mmHg
